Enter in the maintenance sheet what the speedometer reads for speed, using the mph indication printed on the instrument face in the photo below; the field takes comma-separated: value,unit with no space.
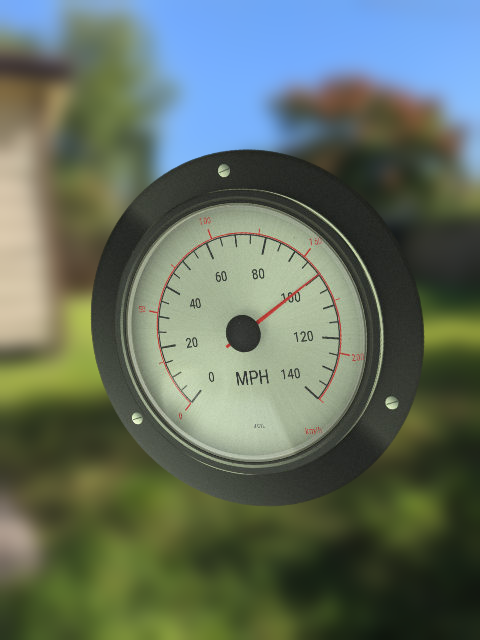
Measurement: 100,mph
